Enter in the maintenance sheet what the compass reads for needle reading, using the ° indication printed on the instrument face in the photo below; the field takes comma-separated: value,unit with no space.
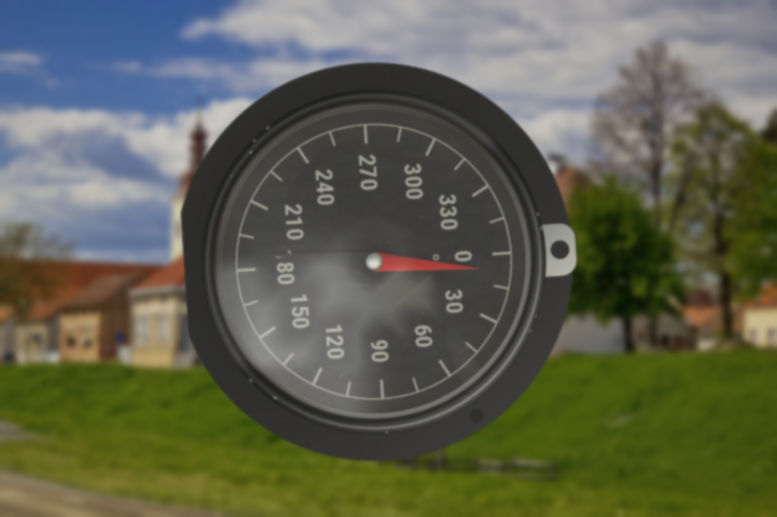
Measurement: 7.5,°
